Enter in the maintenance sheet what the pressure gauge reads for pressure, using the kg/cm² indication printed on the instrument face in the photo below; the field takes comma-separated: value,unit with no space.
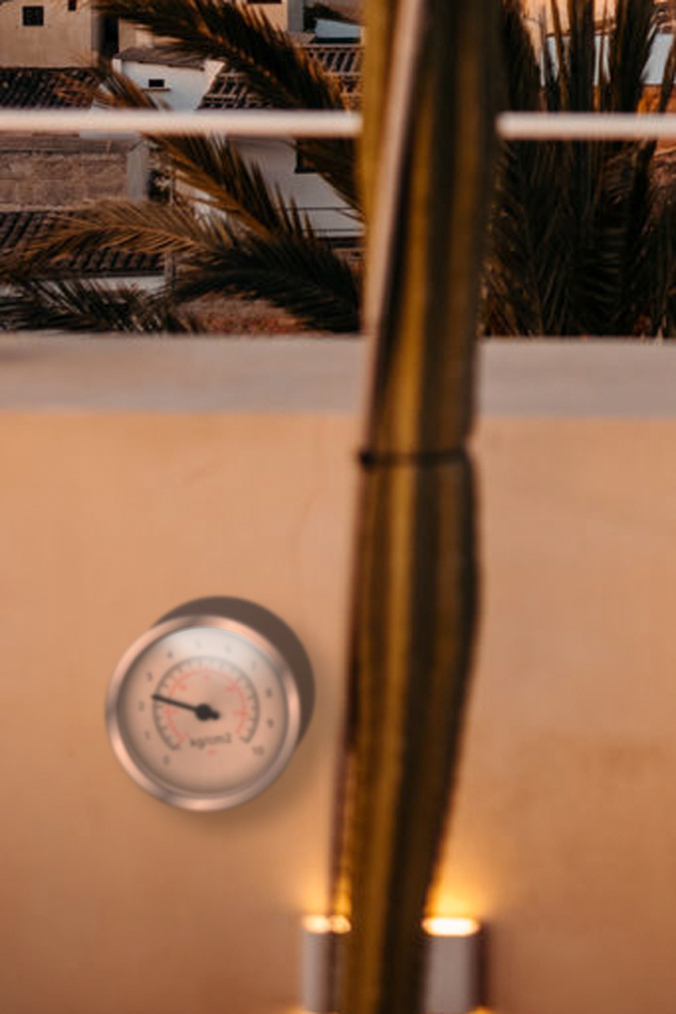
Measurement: 2.5,kg/cm²
